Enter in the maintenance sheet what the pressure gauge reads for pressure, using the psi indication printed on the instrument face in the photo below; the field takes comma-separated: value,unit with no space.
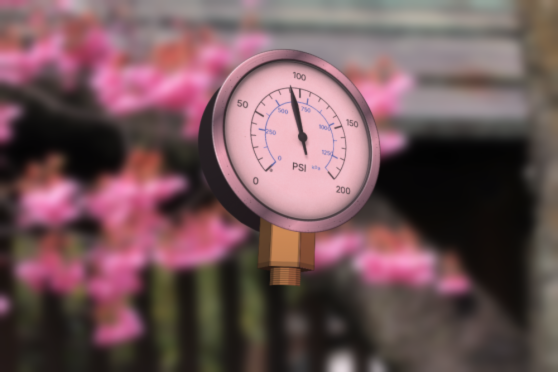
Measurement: 90,psi
